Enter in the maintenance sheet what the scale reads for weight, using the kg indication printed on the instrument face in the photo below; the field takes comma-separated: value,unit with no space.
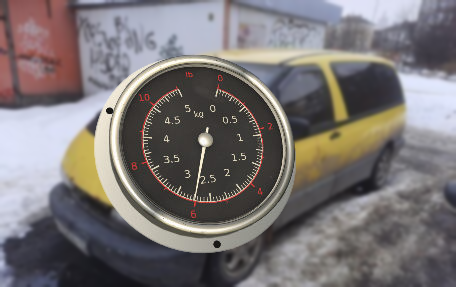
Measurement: 2.75,kg
